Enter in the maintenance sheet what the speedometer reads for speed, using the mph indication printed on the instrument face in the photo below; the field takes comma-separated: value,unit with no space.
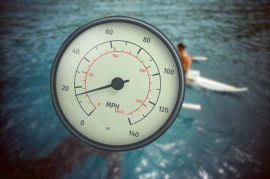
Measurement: 15,mph
